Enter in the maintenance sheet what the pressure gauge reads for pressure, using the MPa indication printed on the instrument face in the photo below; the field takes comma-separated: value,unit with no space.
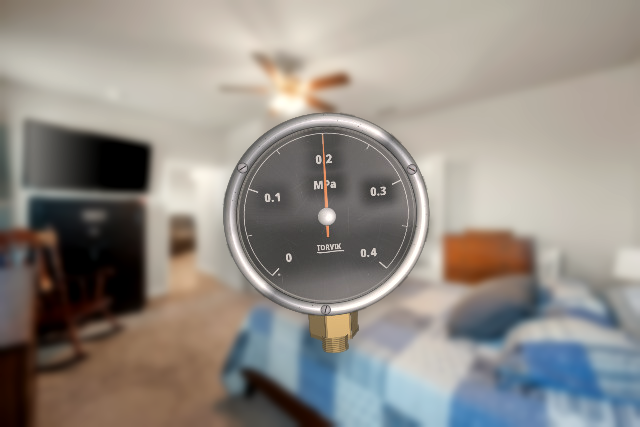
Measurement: 0.2,MPa
